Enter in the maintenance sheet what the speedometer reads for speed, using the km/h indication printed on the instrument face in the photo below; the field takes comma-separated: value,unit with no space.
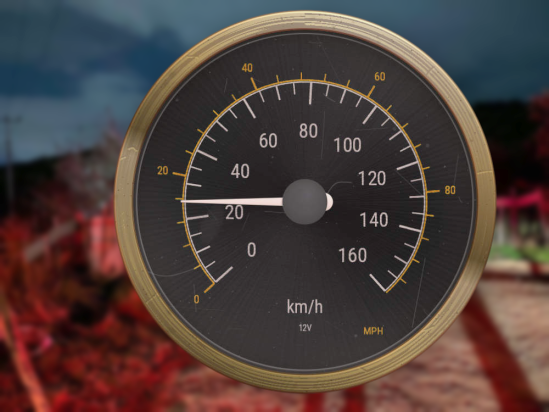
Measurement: 25,km/h
